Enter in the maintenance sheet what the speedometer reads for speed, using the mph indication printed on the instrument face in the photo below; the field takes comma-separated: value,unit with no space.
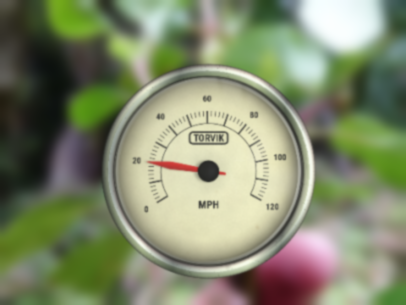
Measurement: 20,mph
